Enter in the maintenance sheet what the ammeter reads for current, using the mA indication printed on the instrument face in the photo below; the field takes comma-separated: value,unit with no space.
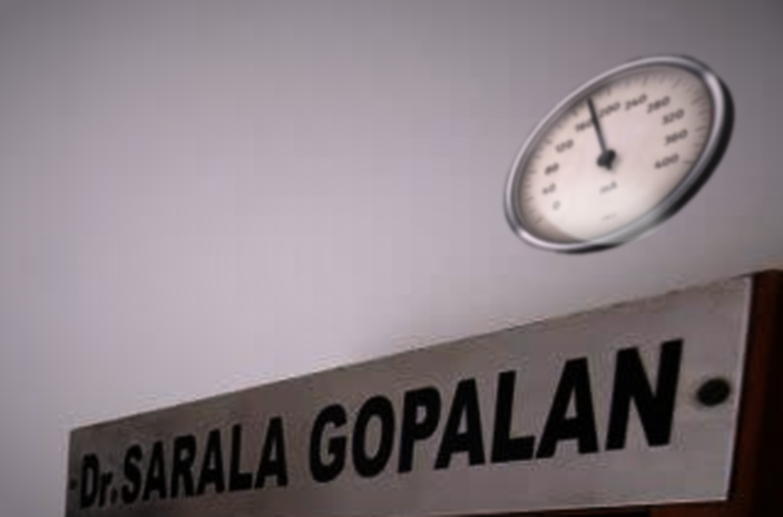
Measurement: 180,mA
